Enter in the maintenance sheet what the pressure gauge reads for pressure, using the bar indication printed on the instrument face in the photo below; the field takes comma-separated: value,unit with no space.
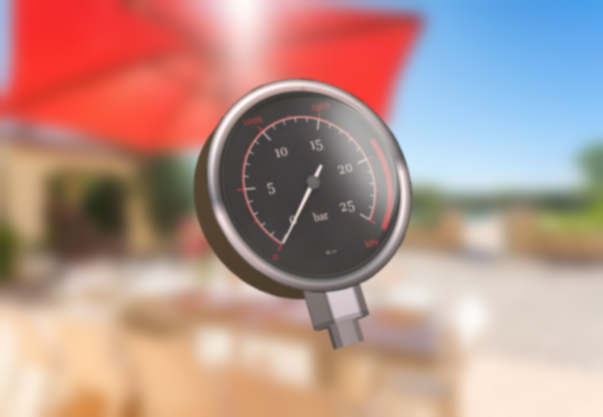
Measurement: 0,bar
